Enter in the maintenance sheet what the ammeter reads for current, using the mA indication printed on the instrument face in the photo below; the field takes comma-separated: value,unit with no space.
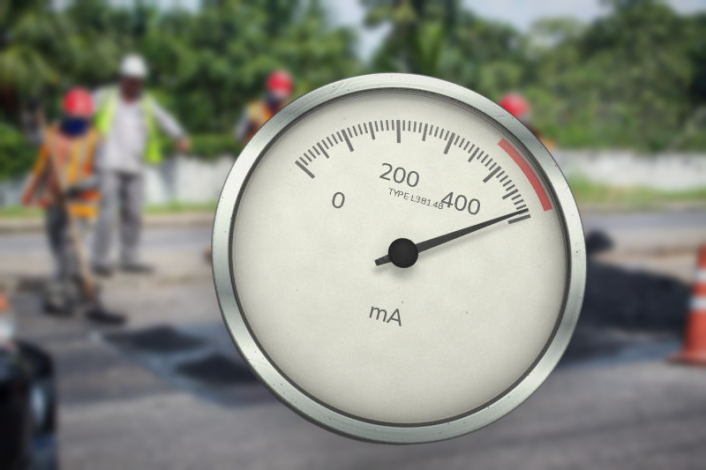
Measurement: 490,mA
